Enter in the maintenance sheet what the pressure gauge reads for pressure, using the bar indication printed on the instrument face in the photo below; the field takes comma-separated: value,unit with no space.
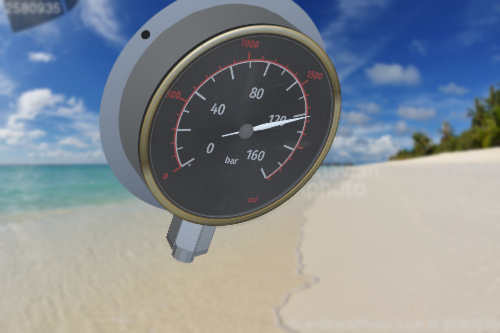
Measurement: 120,bar
